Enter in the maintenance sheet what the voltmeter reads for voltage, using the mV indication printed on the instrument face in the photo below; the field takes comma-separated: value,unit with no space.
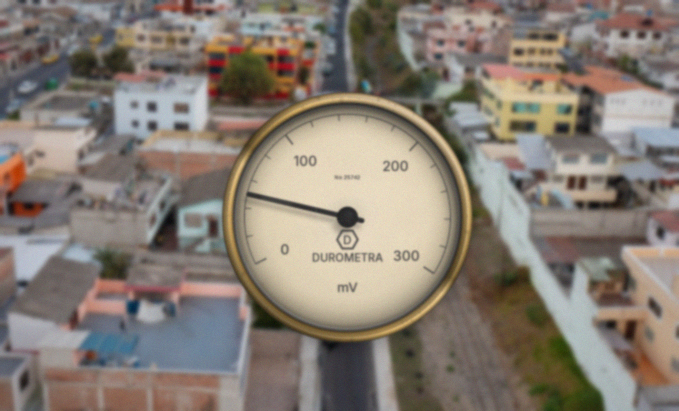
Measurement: 50,mV
